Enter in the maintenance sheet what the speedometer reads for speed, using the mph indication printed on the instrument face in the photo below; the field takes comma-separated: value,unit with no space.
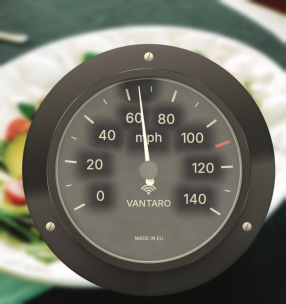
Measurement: 65,mph
